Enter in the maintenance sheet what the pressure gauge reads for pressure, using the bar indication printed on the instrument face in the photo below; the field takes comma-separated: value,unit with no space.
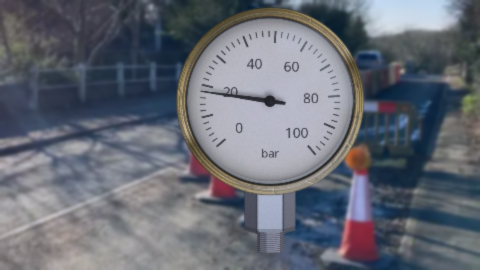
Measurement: 18,bar
